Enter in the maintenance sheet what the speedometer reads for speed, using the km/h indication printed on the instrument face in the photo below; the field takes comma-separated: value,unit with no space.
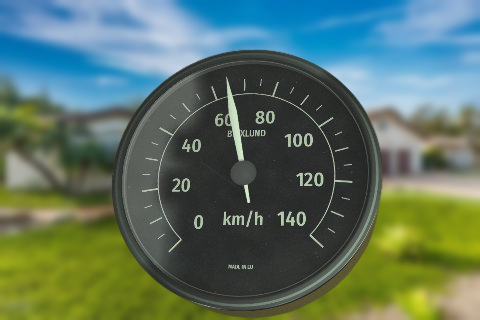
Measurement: 65,km/h
